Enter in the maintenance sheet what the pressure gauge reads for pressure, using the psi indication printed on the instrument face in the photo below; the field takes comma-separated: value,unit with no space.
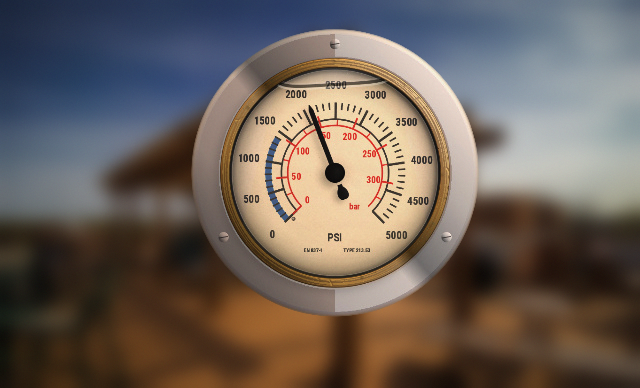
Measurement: 2100,psi
